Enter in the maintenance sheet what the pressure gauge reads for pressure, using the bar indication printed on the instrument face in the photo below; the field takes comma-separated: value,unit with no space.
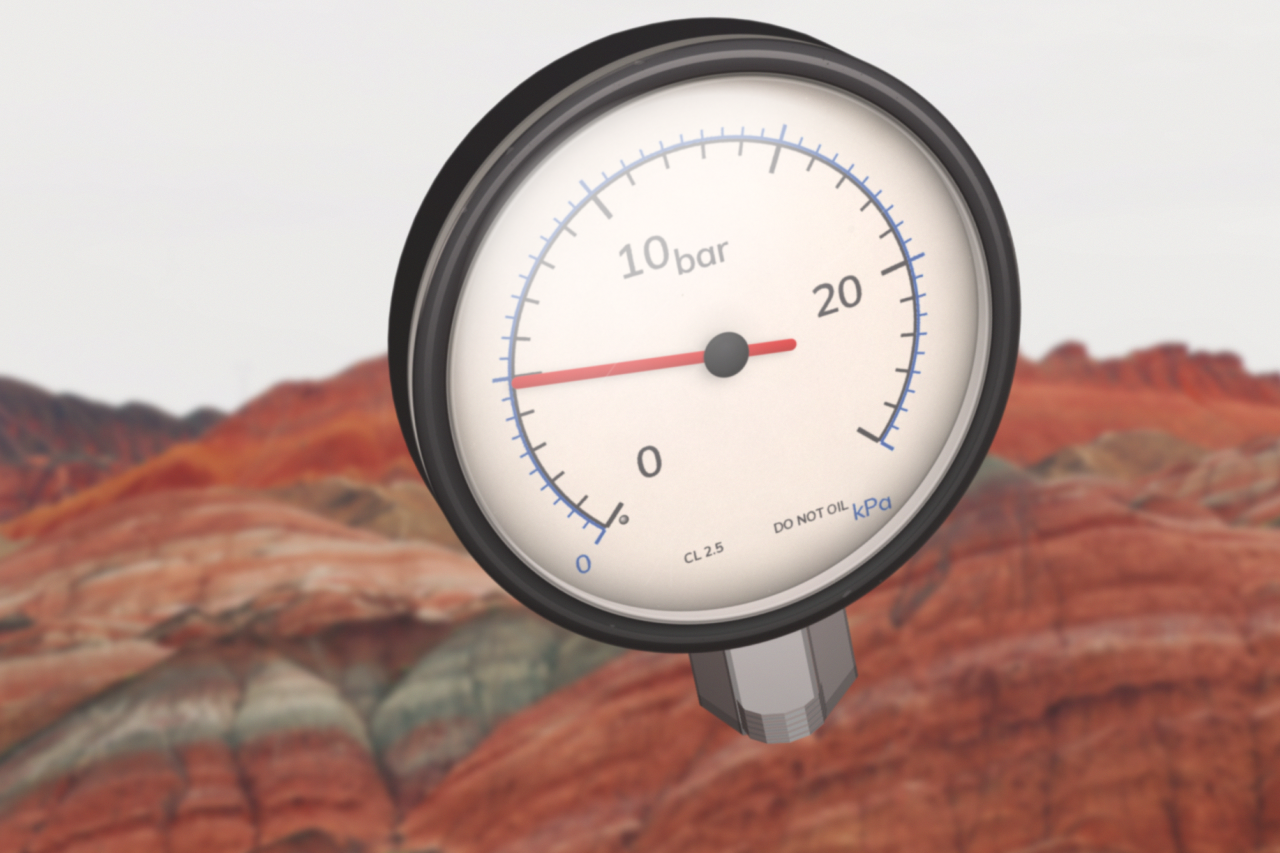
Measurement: 5,bar
